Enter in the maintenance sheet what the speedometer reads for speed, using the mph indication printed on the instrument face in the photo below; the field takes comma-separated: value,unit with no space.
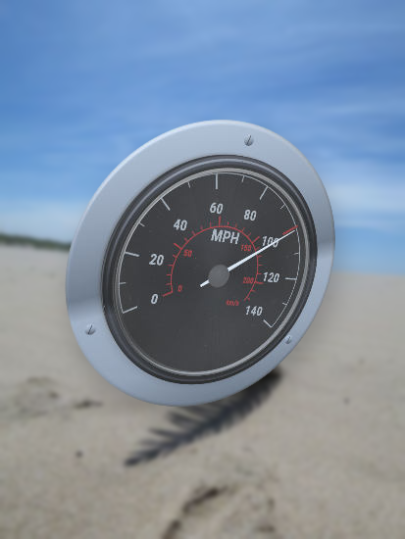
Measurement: 100,mph
